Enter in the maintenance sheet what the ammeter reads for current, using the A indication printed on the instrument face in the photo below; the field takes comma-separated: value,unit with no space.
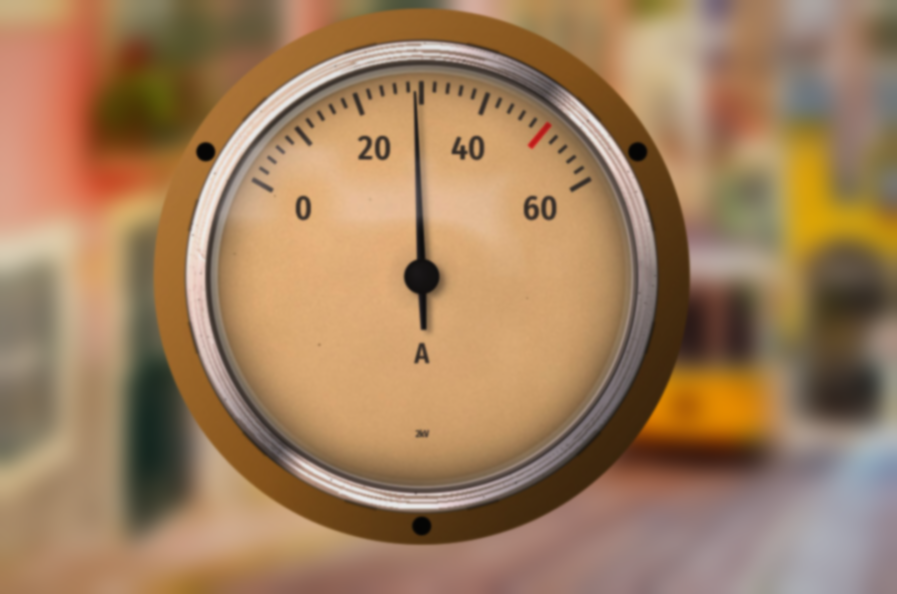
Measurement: 29,A
